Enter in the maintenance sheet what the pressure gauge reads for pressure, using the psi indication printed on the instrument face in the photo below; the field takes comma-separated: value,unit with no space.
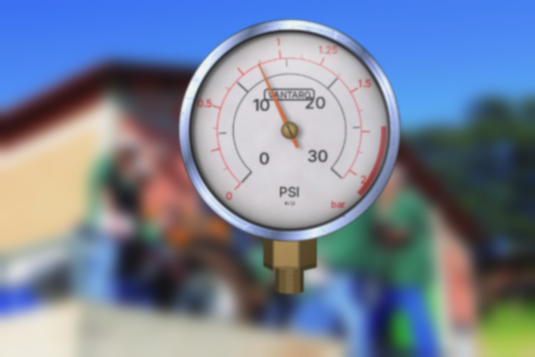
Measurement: 12.5,psi
